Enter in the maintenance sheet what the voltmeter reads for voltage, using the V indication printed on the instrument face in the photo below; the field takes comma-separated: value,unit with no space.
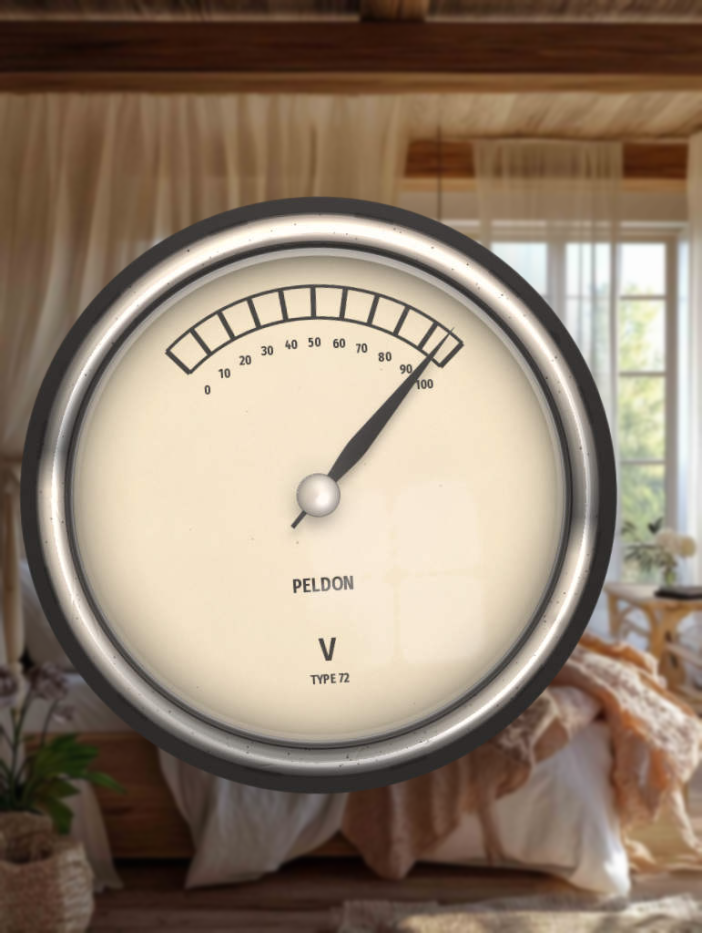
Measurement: 95,V
